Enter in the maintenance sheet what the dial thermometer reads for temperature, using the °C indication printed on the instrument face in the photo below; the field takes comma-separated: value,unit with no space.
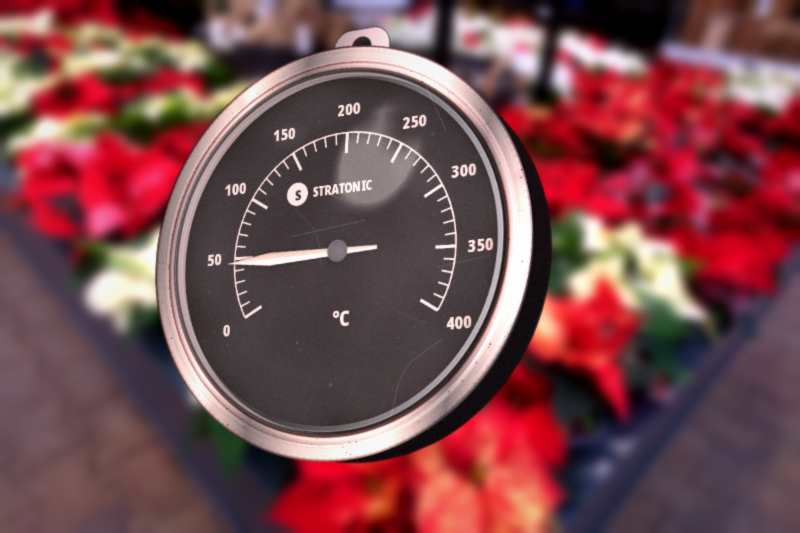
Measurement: 45,°C
